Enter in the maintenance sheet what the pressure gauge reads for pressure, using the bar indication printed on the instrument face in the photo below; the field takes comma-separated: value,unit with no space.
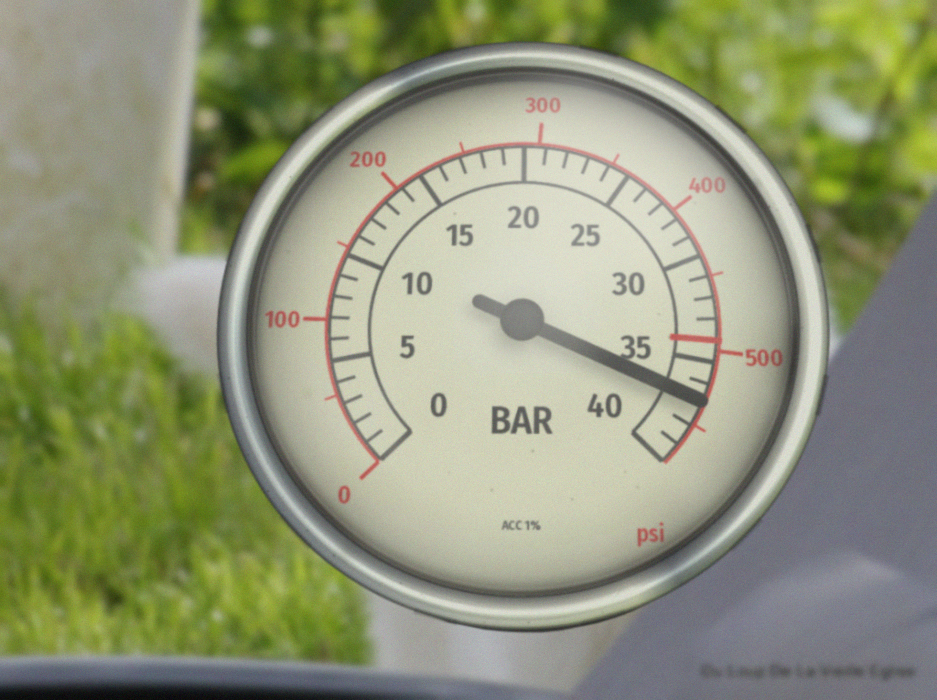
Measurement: 37,bar
